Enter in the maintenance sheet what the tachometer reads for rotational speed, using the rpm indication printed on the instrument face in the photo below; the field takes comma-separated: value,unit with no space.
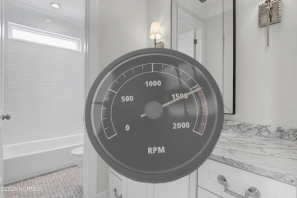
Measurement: 1550,rpm
